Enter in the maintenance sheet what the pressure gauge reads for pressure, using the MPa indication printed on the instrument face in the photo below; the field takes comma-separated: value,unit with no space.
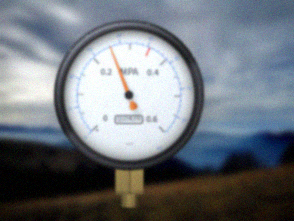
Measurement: 0.25,MPa
